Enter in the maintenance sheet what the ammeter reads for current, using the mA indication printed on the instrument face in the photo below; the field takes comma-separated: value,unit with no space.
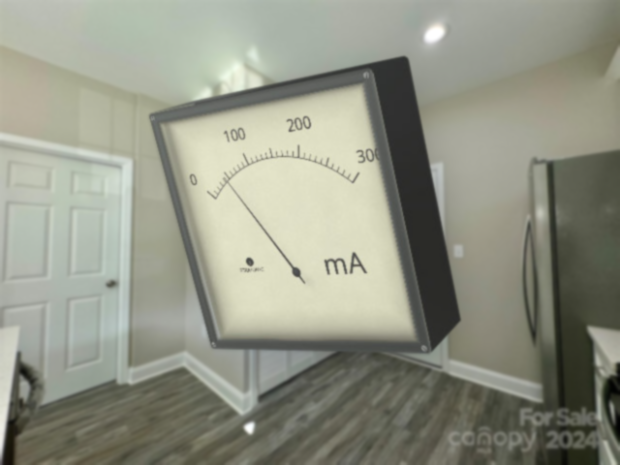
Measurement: 50,mA
